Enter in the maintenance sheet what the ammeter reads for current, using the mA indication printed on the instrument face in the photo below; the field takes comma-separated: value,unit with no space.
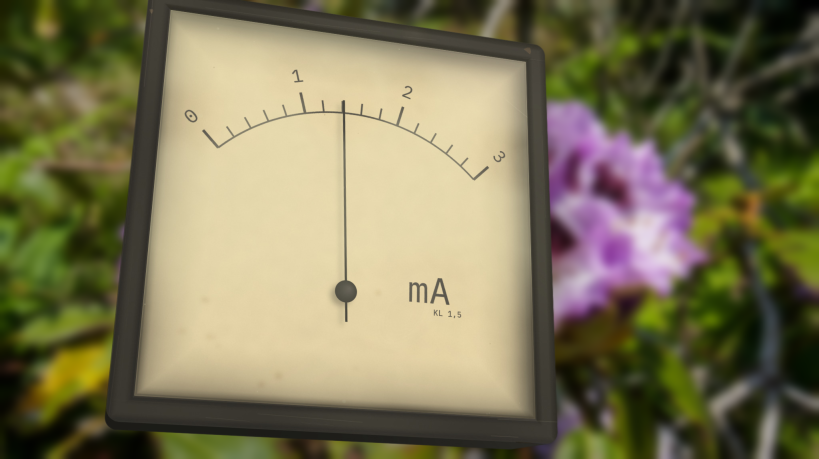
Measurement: 1.4,mA
